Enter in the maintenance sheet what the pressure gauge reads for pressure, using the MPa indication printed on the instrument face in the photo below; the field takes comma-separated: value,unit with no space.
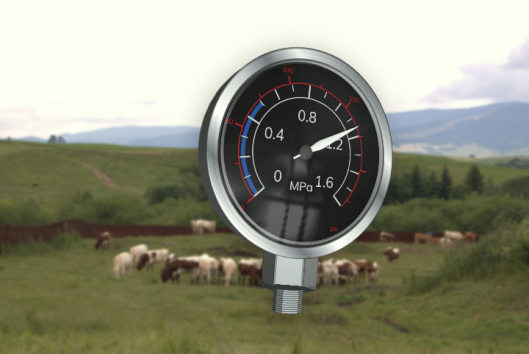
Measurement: 1.15,MPa
